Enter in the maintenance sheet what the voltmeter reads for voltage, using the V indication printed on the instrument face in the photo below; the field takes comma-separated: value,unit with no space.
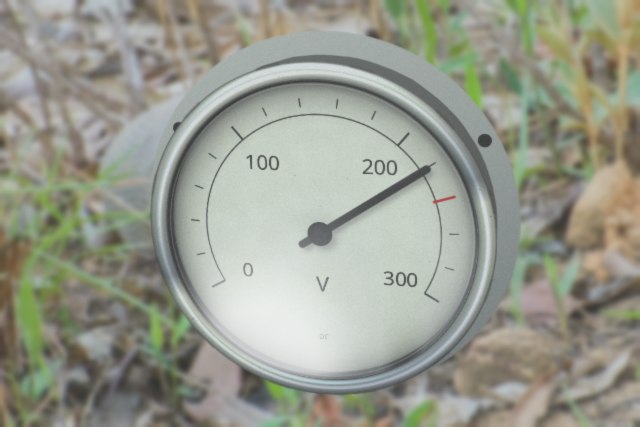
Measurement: 220,V
